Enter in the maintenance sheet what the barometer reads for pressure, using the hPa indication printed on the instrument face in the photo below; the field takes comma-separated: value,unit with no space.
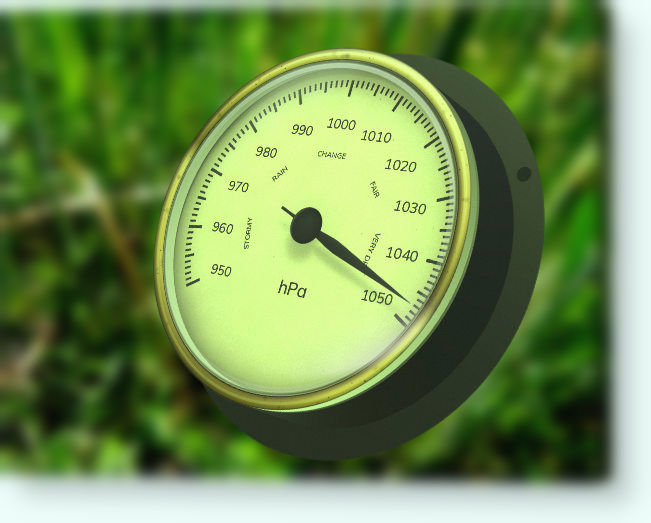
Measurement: 1047,hPa
